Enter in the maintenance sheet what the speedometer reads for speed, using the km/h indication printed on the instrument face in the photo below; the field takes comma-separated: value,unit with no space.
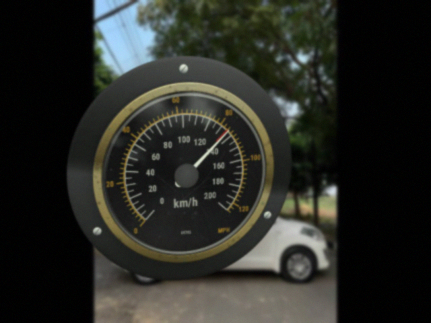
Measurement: 135,km/h
